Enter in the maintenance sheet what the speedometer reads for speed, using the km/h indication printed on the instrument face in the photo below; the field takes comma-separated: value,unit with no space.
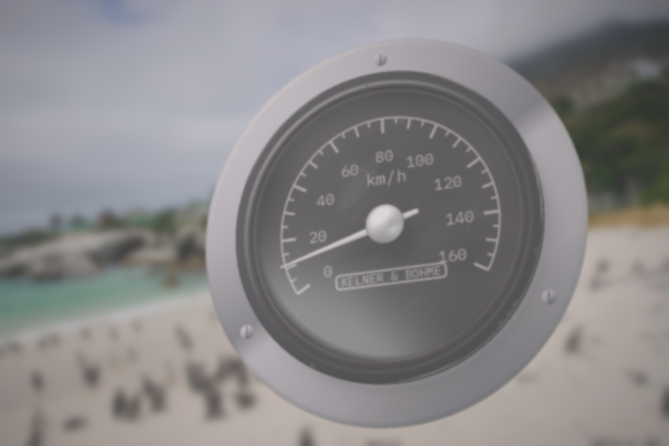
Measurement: 10,km/h
